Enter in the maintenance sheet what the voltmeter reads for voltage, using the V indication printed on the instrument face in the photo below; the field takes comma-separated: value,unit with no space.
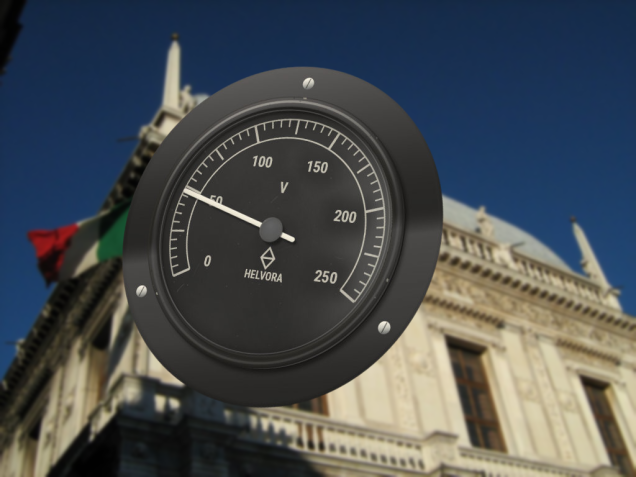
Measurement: 47.5,V
